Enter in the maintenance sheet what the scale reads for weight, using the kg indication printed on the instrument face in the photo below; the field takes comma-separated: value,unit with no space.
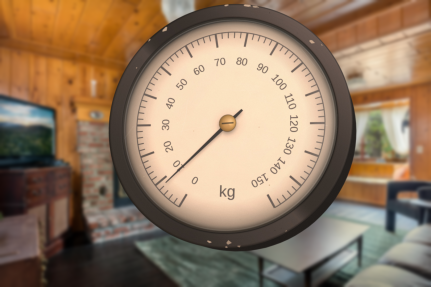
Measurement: 8,kg
